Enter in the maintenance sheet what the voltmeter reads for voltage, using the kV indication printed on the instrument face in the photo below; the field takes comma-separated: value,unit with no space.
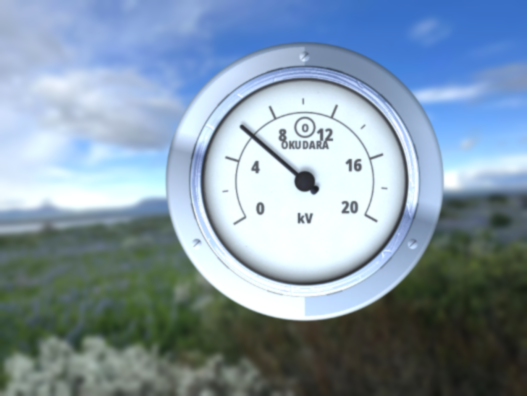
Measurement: 6,kV
